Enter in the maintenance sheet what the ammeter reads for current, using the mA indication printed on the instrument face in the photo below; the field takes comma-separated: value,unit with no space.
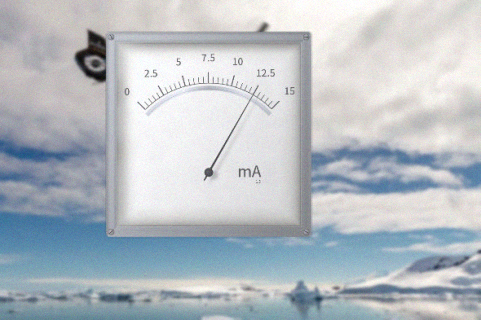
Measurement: 12.5,mA
